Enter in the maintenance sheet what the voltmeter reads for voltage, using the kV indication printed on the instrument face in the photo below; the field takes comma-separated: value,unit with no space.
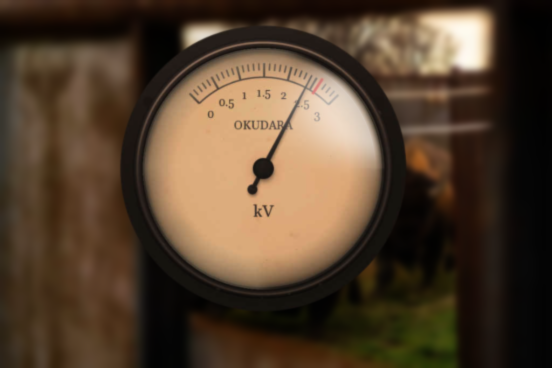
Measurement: 2.4,kV
